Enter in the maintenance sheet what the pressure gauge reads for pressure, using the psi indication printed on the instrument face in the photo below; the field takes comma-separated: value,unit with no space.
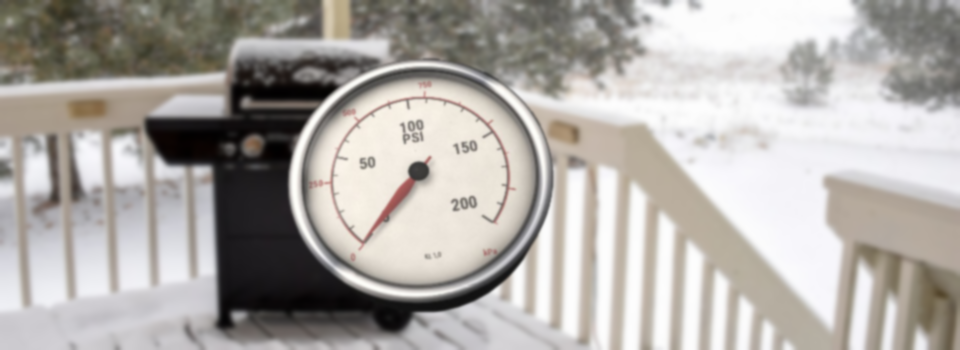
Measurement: 0,psi
